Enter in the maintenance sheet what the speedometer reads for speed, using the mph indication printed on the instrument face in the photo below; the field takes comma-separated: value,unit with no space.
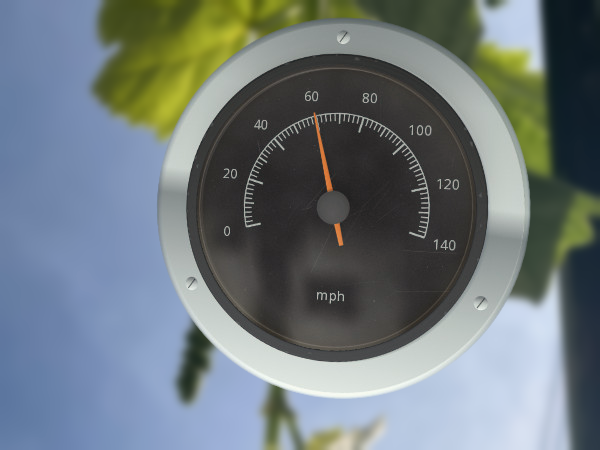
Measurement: 60,mph
